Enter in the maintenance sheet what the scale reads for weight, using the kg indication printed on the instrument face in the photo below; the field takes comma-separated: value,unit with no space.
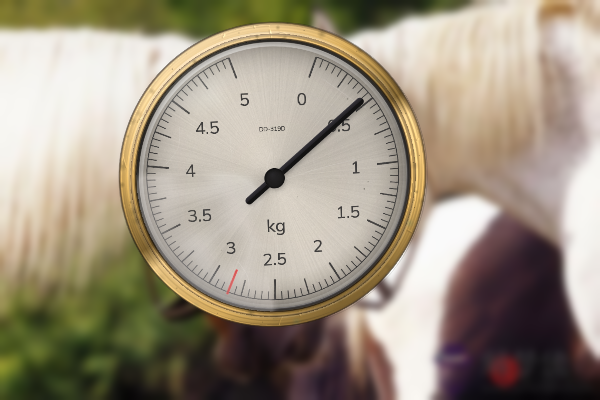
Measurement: 0.45,kg
